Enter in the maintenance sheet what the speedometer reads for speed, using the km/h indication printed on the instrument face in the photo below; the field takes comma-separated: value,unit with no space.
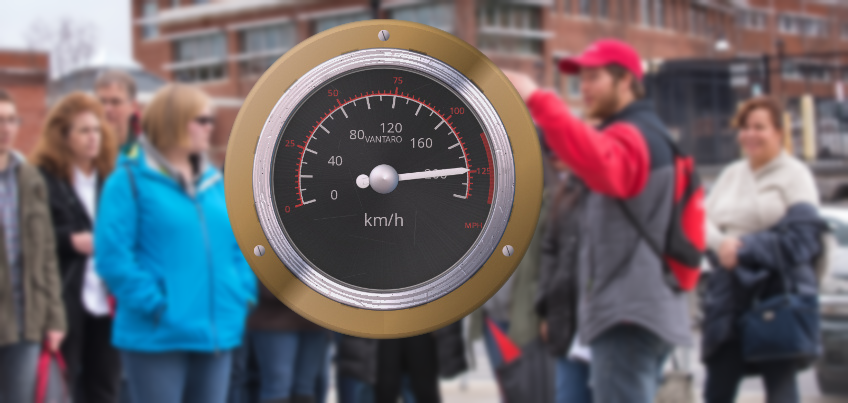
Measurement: 200,km/h
